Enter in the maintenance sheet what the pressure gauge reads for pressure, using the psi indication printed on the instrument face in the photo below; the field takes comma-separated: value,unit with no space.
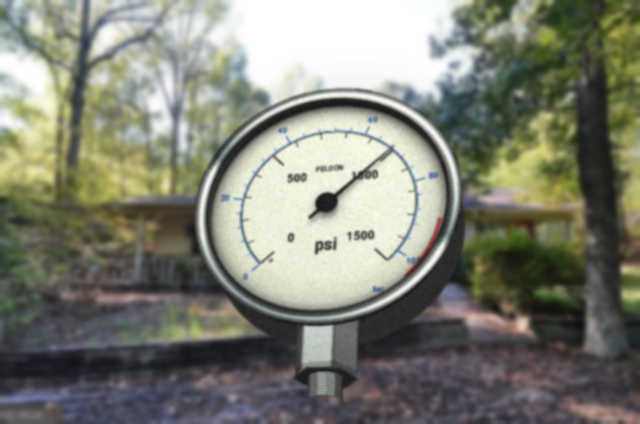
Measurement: 1000,psi
